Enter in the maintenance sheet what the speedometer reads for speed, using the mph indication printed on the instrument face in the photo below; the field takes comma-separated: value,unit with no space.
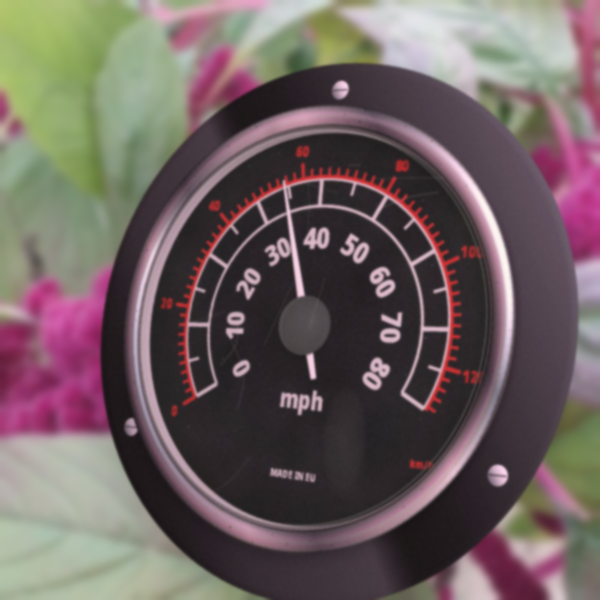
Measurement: 35,mph
